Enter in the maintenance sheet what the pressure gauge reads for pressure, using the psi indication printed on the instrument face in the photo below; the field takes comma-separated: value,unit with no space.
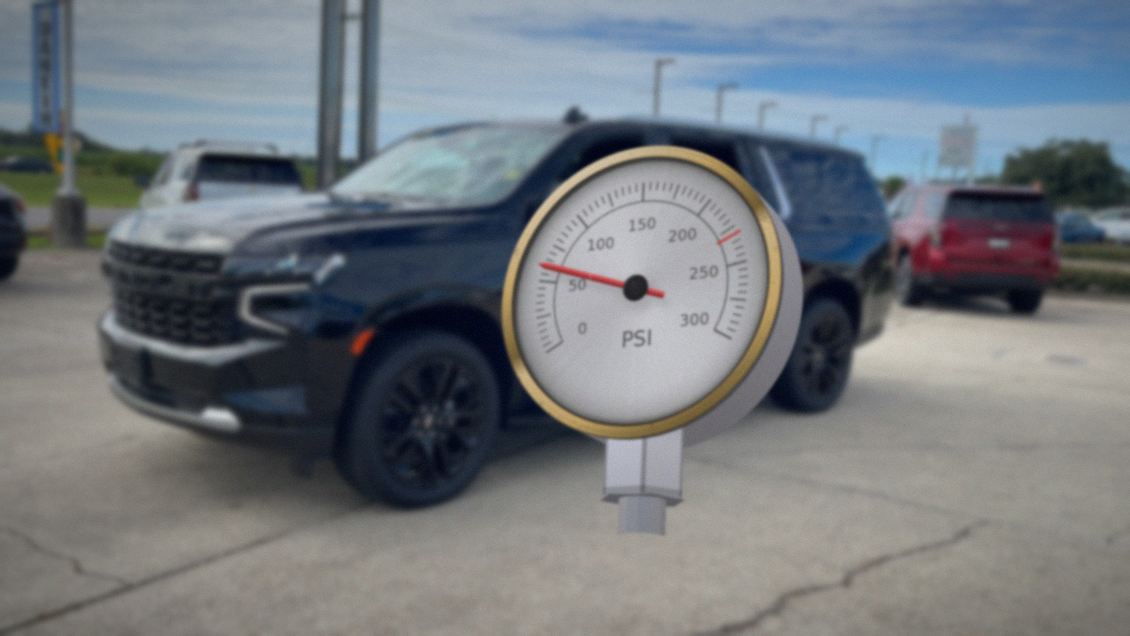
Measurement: 60,psi
